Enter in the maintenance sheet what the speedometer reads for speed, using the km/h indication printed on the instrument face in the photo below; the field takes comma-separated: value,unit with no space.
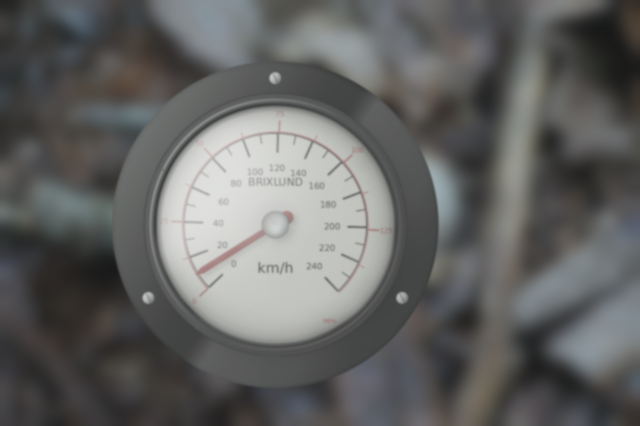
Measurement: 10,km/h
